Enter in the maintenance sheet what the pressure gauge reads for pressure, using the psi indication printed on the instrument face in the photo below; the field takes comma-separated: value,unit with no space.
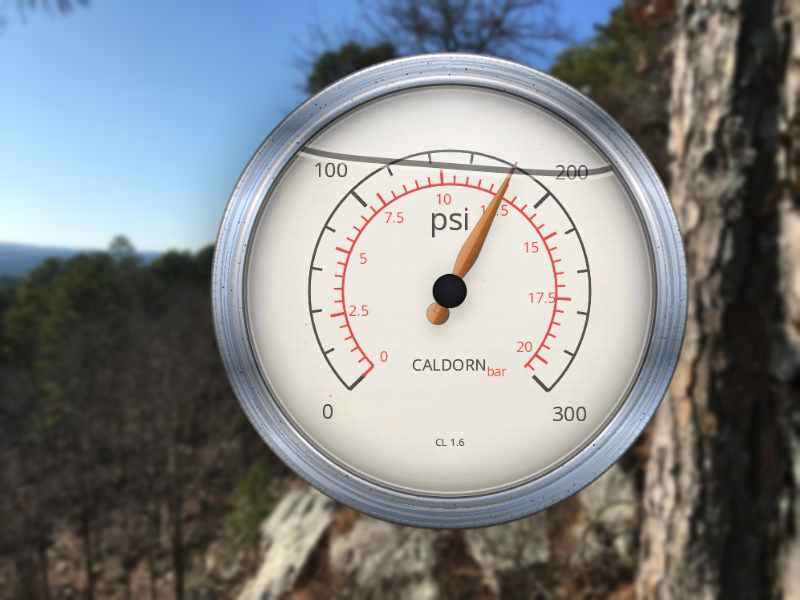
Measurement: 180,psi
